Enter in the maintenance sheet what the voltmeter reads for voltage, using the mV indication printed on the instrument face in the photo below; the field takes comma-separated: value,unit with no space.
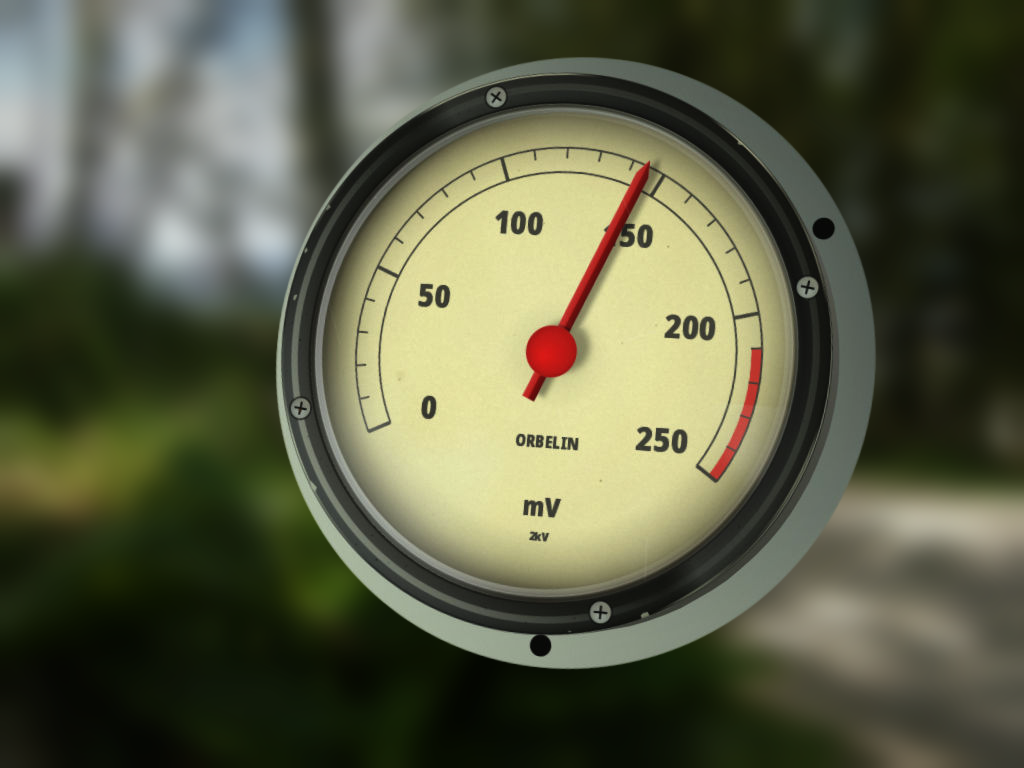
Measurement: 145,mV
